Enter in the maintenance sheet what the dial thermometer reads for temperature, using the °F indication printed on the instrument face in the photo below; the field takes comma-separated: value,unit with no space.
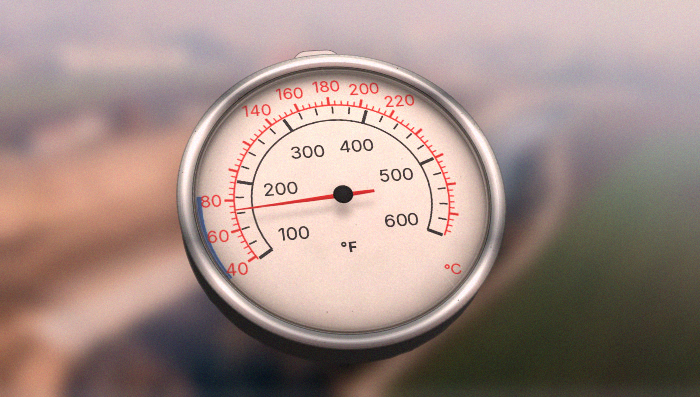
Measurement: 160,°F
